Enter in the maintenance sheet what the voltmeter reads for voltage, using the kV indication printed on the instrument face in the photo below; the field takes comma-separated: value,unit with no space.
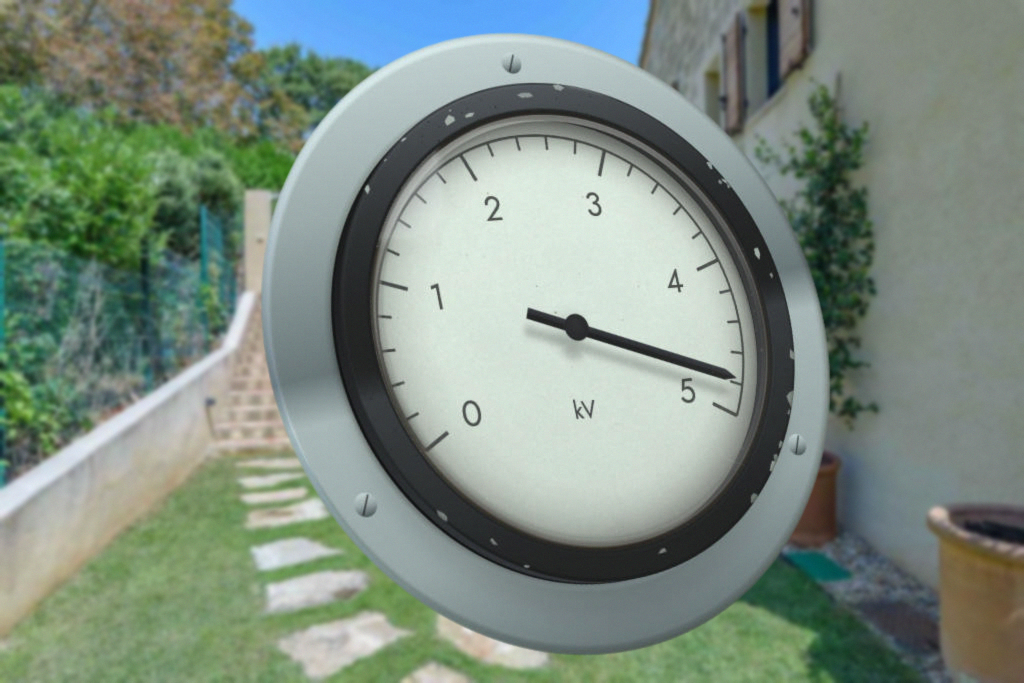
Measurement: 4.8,kV
